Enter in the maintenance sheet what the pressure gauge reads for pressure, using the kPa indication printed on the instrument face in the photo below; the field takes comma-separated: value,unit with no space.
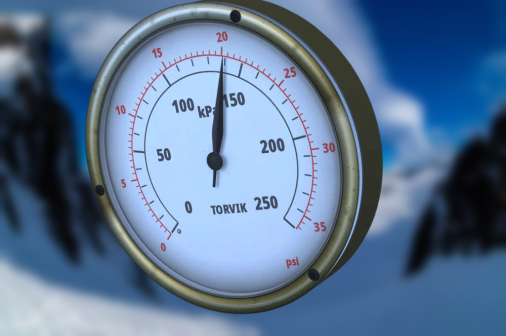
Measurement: 140,kPa
